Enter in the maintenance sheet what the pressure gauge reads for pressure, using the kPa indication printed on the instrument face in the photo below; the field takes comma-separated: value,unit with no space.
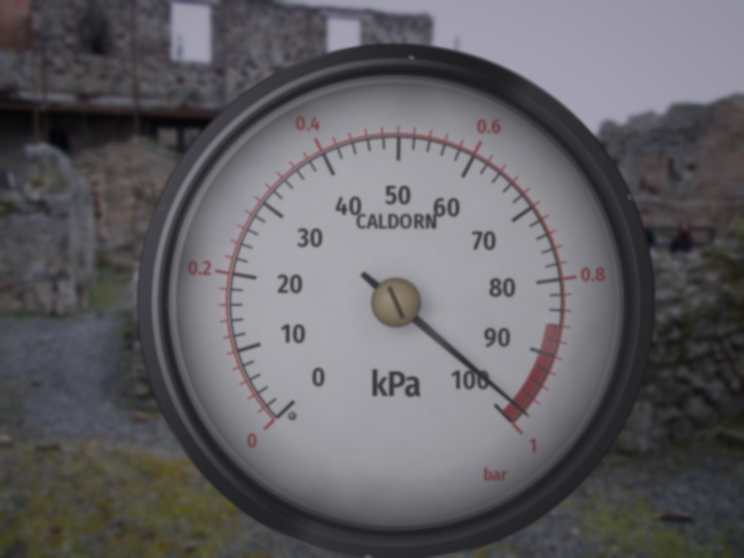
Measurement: 98,kPa
